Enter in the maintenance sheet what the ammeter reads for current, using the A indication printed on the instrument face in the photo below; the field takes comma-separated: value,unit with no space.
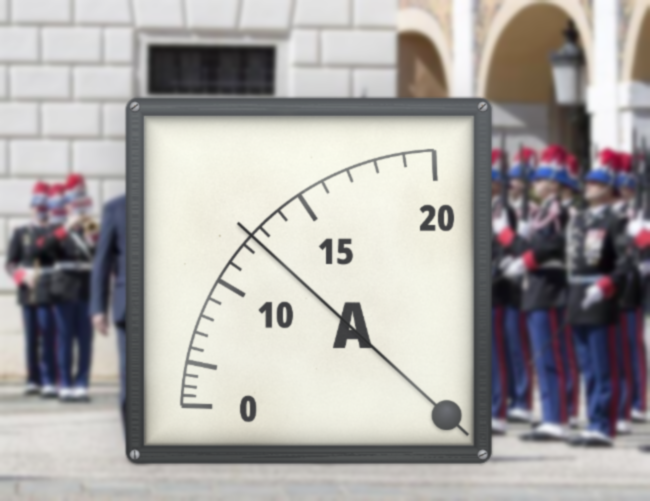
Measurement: 12.5,A
